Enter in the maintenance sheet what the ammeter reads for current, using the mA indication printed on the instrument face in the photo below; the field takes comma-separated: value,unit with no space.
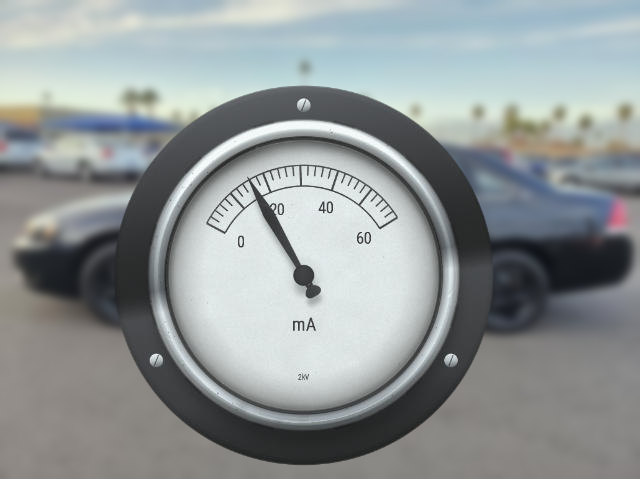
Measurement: 16,mA
